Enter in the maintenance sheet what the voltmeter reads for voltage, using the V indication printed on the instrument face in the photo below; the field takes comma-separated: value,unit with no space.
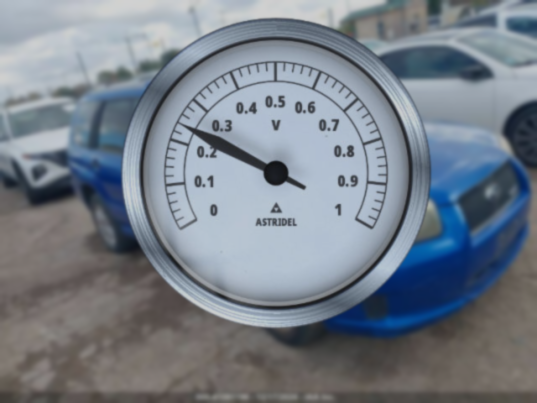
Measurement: 0.24,V
